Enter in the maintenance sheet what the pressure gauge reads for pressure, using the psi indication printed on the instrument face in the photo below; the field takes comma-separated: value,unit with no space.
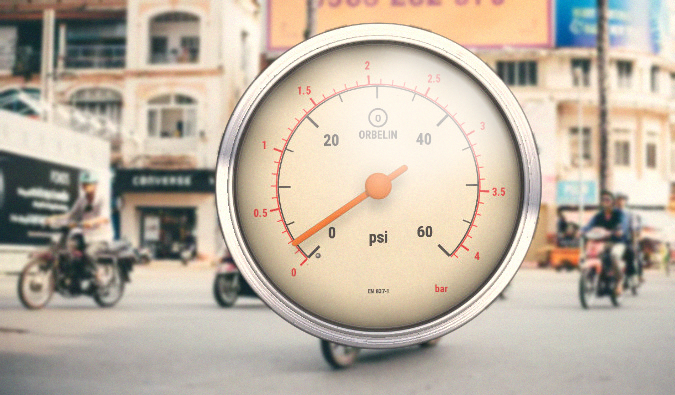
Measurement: 2.5,psi
